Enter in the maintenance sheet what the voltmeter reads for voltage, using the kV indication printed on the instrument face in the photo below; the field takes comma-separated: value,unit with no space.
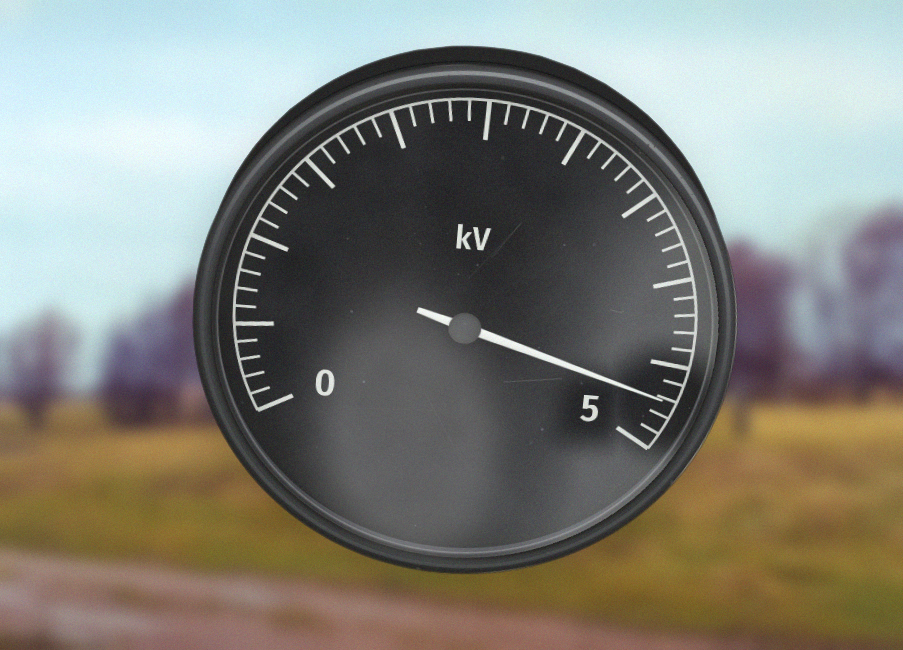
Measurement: 4.7,kV
